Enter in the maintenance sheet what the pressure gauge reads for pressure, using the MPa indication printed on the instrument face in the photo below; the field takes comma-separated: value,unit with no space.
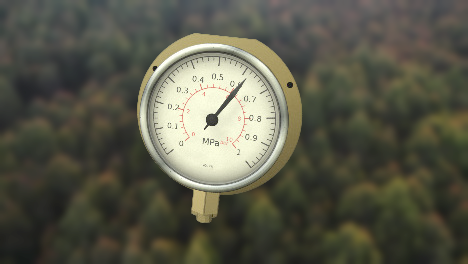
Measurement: 0.62,MPa
